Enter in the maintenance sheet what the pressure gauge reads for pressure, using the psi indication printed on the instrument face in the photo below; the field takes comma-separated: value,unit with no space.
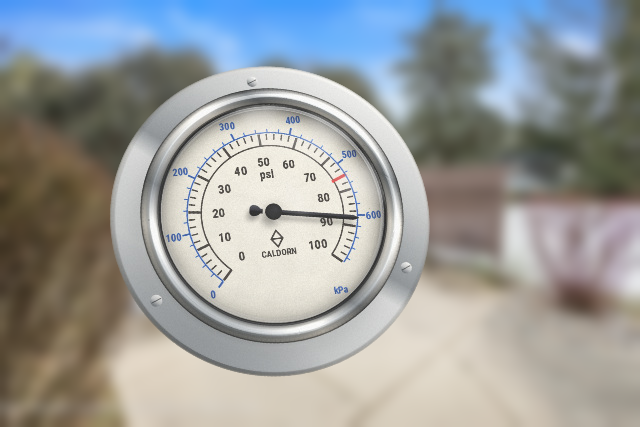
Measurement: 88,psi
